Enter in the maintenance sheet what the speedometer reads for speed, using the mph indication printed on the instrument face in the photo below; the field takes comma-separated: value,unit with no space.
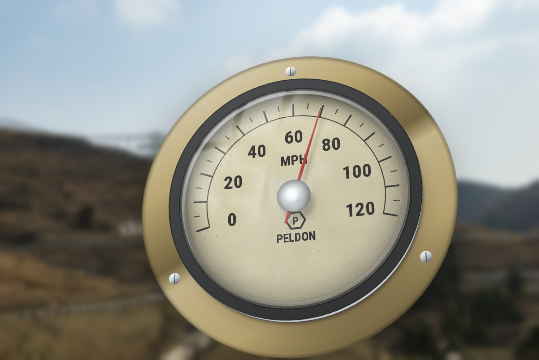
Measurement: 70,mph
